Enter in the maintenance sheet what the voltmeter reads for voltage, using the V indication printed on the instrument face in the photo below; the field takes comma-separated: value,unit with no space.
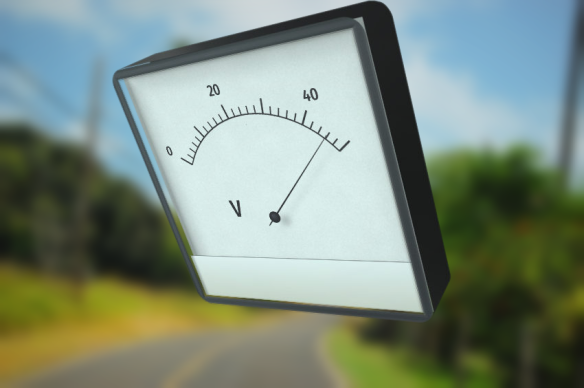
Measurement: 46,V
